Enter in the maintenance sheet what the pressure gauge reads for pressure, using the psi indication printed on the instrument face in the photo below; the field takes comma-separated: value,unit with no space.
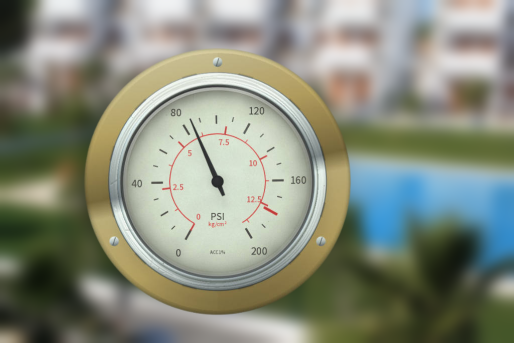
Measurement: 85,psi
